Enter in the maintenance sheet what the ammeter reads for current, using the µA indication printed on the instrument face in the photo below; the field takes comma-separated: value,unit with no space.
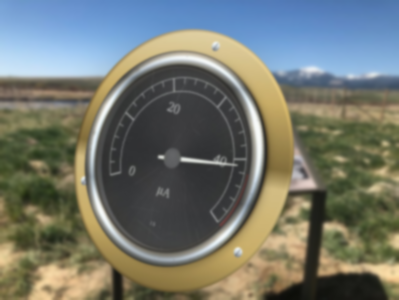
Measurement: 41,µA
